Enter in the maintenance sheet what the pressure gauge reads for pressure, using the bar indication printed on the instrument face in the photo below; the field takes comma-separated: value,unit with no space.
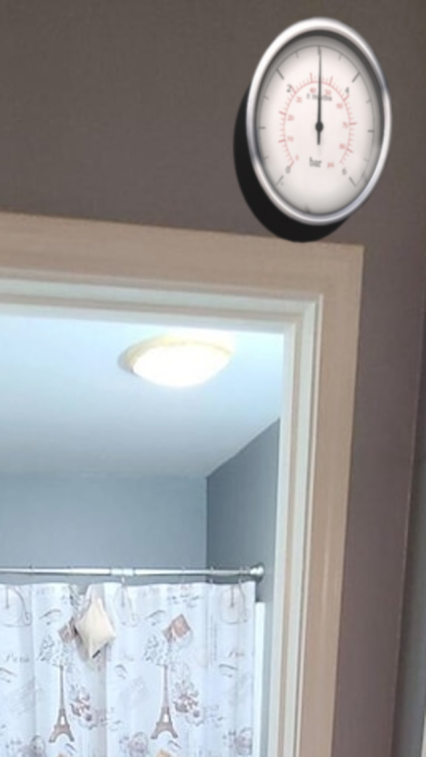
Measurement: 3,bar
